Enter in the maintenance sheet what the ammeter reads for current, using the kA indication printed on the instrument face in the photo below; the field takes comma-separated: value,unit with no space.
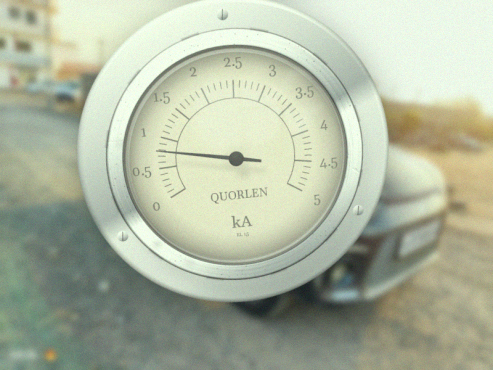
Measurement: 0.8,kA
